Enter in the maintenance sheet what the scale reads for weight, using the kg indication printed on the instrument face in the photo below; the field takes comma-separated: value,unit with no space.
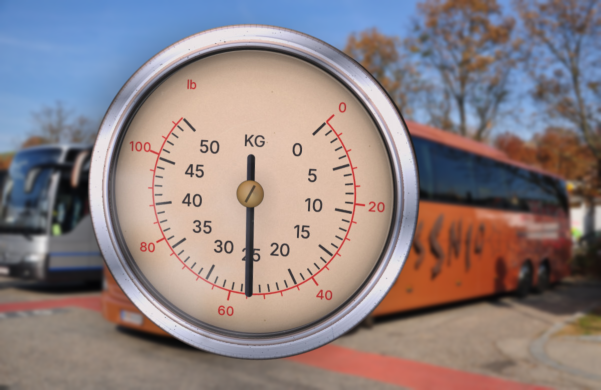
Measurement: 25,kg
